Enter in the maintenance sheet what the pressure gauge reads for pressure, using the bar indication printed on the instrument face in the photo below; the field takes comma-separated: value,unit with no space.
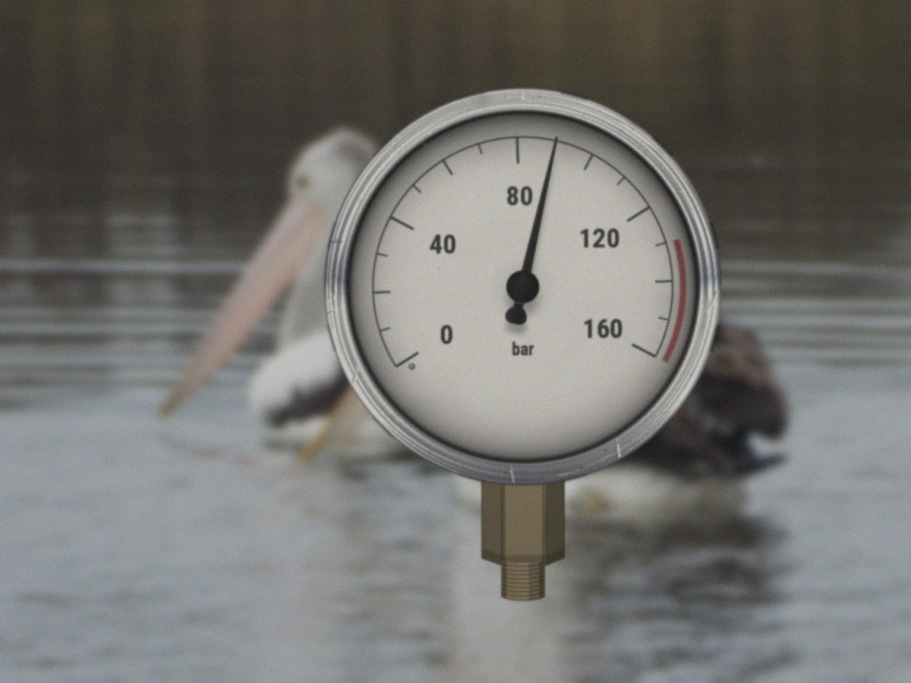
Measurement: 90,bar
